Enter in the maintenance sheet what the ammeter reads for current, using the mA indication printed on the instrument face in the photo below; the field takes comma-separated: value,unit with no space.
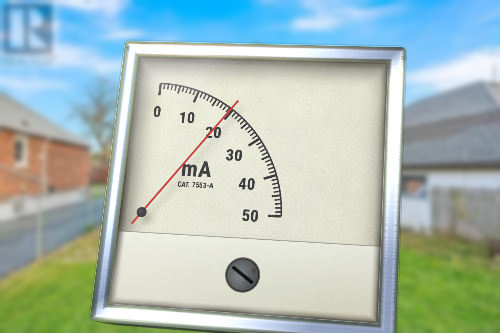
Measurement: 20,mA
